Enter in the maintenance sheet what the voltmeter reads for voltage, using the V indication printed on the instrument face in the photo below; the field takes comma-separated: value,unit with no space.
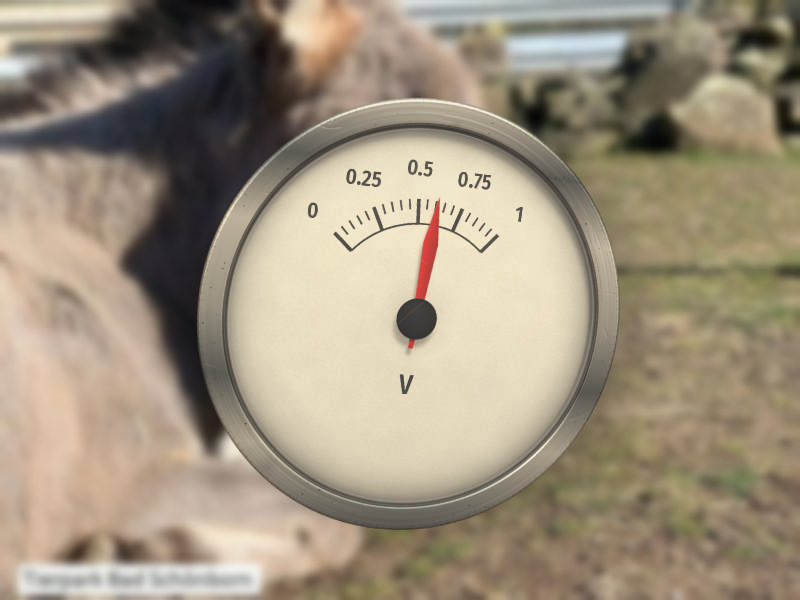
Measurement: 0.6,V
